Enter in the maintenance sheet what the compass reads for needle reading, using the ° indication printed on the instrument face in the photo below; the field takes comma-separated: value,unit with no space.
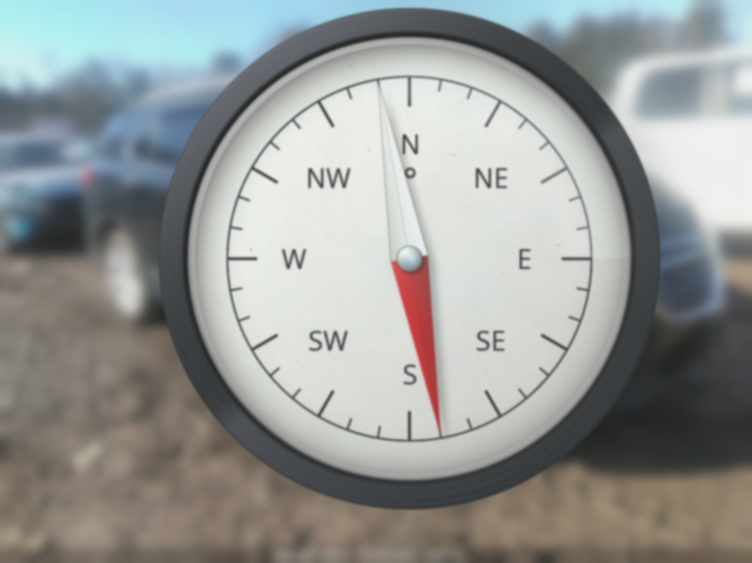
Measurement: 170,°
